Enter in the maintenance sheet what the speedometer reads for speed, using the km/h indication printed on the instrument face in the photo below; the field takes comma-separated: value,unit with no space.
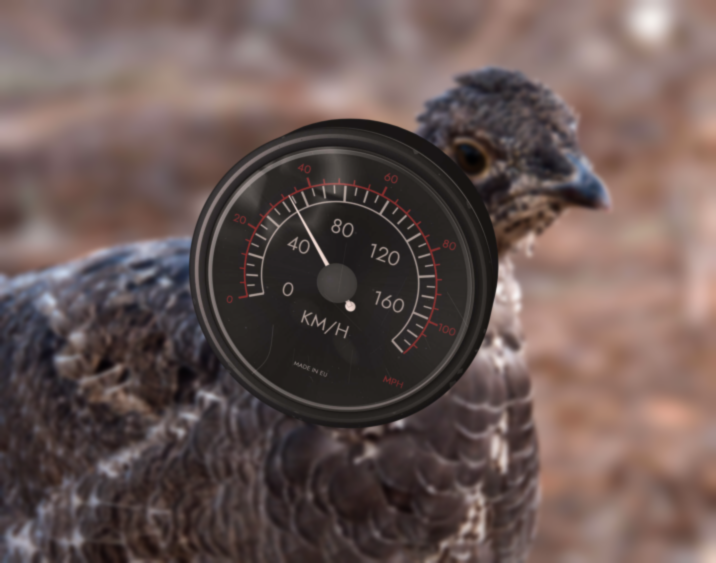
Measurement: 55,km/h
